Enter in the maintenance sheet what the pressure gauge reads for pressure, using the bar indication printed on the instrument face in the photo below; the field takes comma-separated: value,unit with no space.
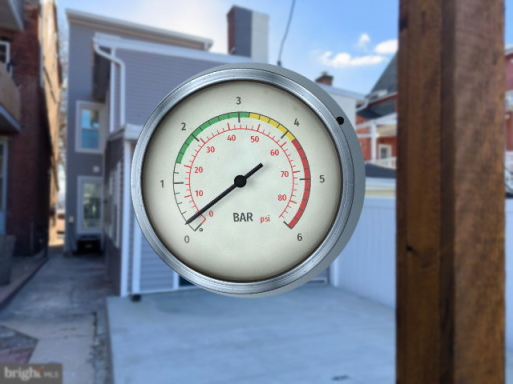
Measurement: 0.2,bar
